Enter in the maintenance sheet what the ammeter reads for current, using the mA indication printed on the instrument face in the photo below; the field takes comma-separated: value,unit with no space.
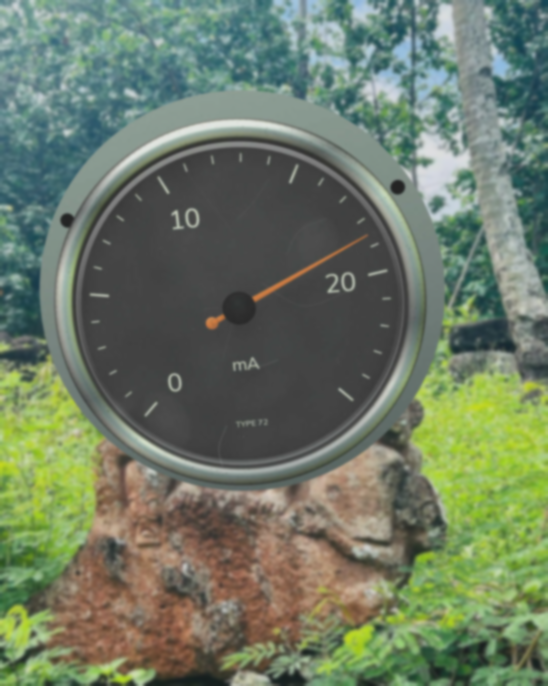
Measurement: 18.5,mA
